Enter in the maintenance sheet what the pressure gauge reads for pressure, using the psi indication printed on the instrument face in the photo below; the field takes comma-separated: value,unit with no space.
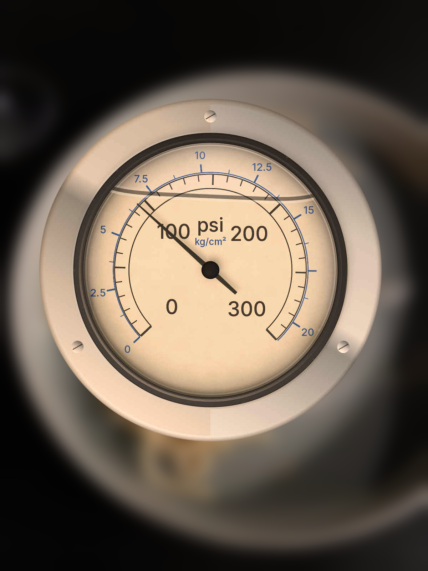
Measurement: 95,psi
